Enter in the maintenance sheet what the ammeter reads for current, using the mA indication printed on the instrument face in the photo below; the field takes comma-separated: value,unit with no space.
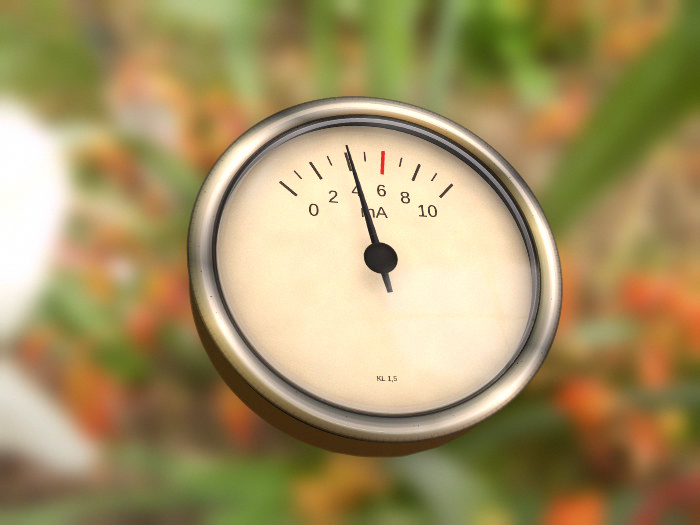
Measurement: 4,mA
